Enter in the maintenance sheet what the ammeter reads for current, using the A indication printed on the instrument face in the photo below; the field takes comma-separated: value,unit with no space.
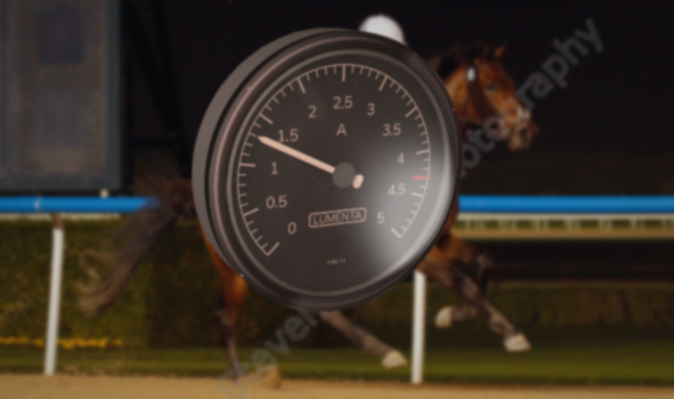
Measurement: 1.3,A
